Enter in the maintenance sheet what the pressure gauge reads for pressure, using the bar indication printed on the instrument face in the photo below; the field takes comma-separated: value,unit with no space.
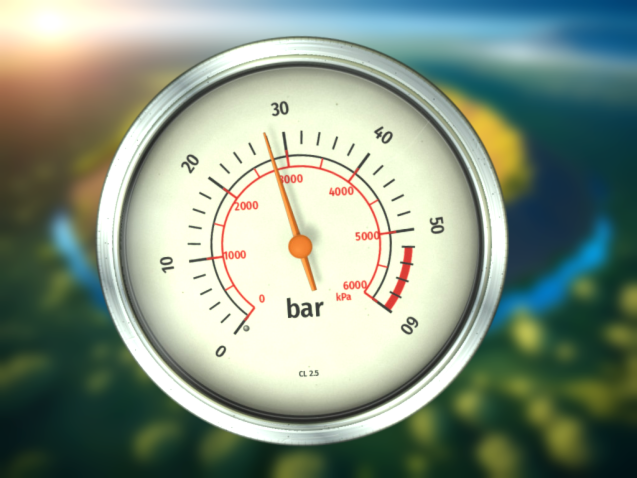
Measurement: 28,bar
